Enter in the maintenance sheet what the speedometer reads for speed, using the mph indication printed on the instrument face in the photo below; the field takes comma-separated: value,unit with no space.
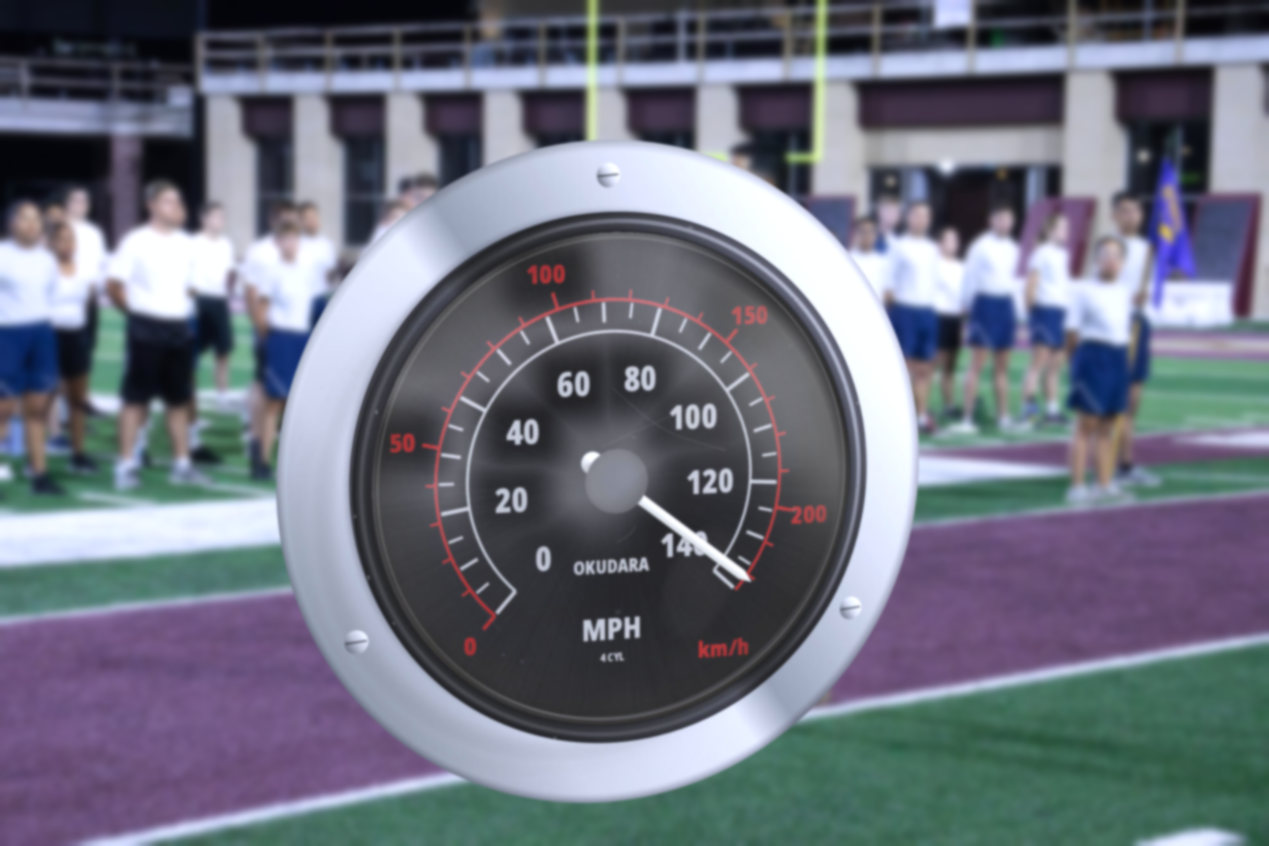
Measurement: 137.5,mph
